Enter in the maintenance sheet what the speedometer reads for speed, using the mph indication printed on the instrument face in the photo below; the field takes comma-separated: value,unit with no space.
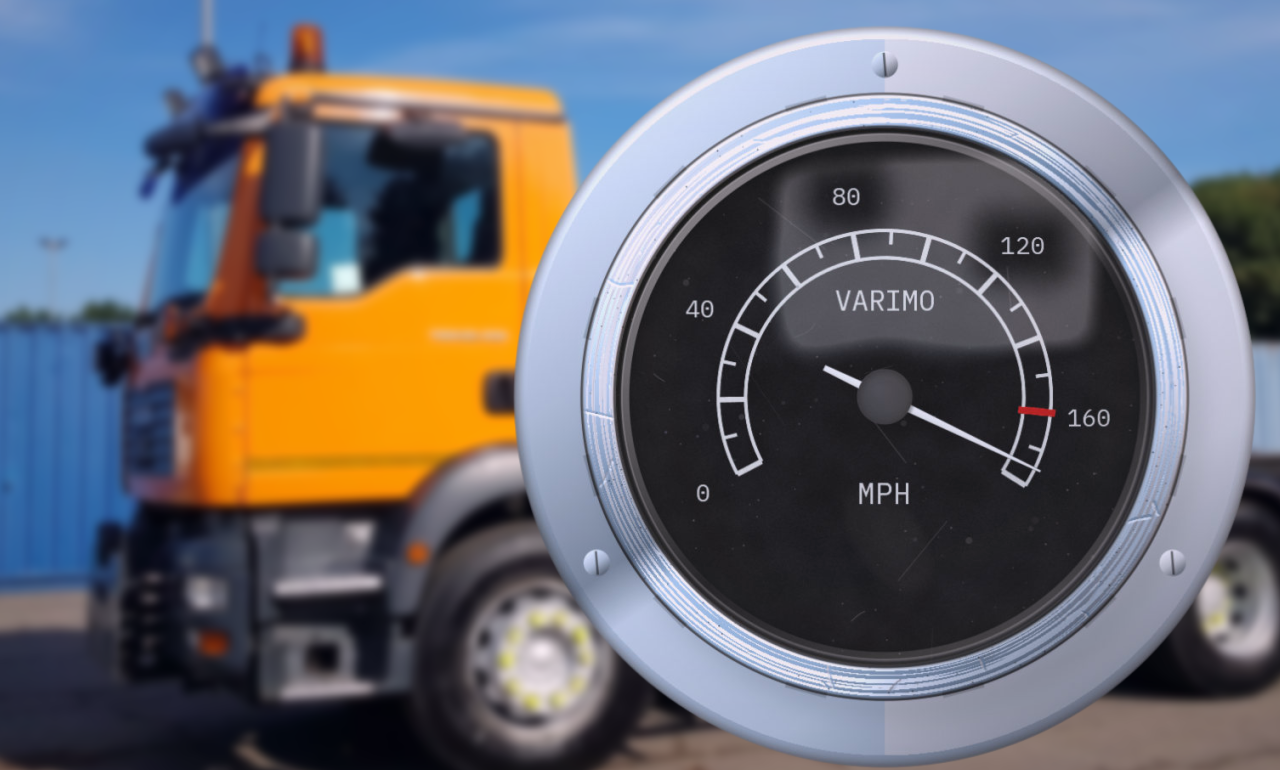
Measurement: 175,mph
